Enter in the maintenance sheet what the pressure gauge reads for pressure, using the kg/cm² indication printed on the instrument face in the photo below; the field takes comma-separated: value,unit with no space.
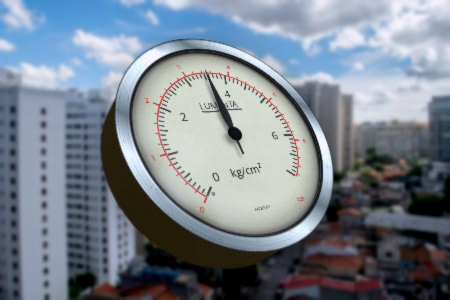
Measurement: 3.5,kg/cm²
